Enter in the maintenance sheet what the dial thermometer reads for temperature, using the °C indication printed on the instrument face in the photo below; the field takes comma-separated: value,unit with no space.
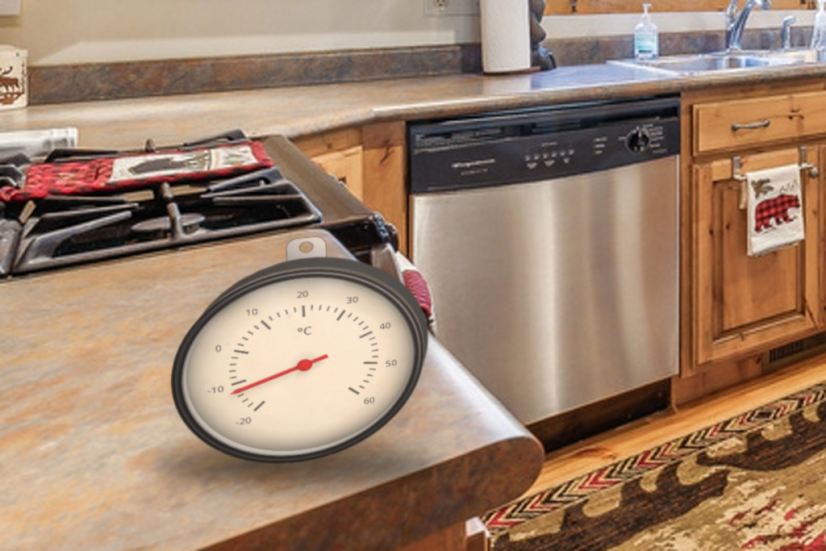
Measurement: -12,°C
